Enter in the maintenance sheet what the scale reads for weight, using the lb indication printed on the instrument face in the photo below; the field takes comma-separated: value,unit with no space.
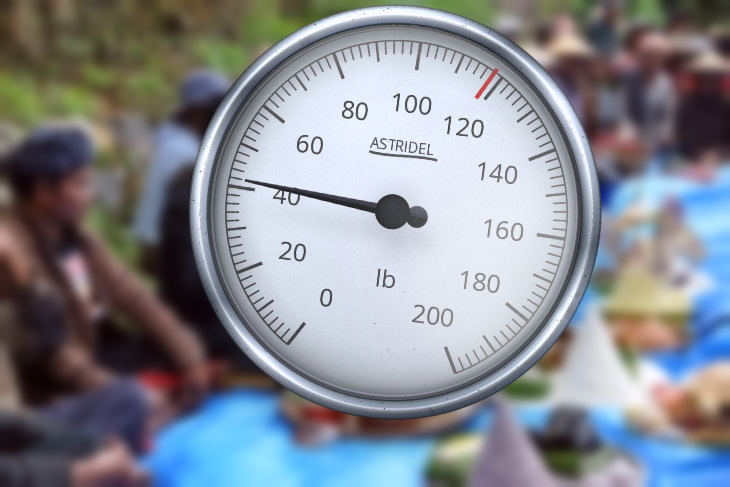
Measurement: 42,lb
